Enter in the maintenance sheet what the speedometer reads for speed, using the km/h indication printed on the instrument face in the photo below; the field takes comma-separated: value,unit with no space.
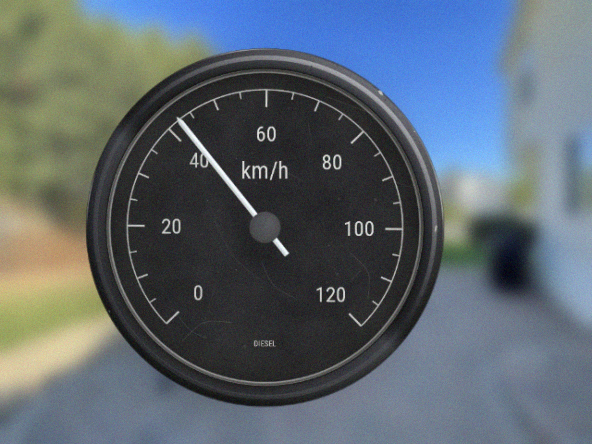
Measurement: 42.5,km/h
